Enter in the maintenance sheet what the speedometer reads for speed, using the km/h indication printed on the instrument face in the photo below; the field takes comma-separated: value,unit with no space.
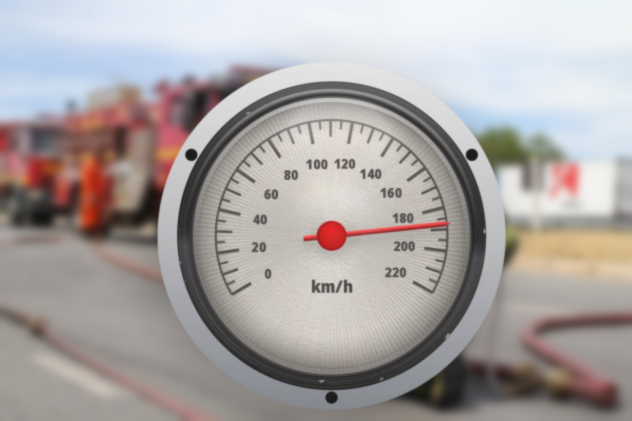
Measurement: 187.5,km/h
